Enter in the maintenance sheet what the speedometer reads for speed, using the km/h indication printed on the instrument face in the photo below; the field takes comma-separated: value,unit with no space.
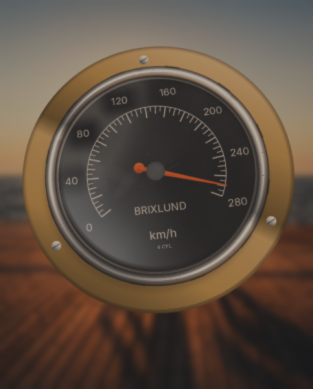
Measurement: 270,km/h
